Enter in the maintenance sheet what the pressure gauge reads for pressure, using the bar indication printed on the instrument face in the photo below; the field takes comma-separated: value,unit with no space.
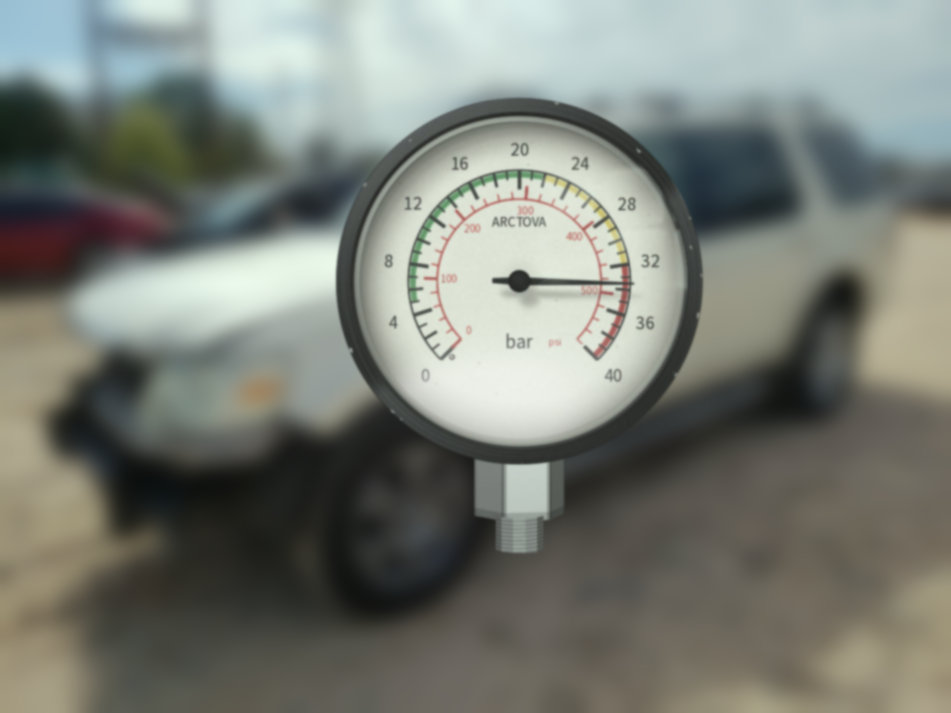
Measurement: 33.5,bar
